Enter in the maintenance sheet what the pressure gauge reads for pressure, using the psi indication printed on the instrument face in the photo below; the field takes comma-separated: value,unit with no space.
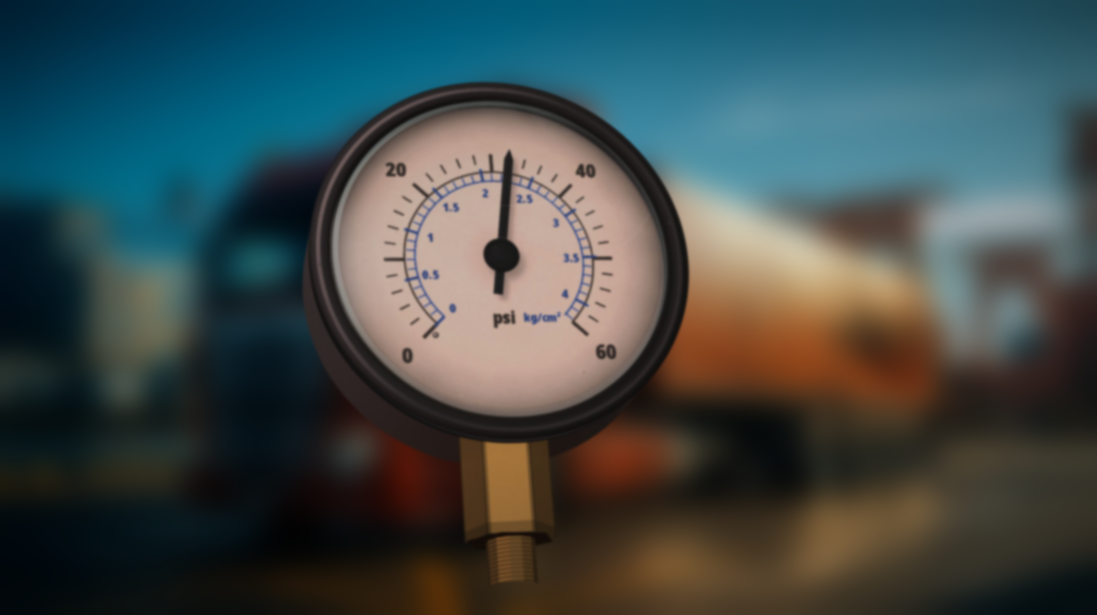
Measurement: 32,psi
